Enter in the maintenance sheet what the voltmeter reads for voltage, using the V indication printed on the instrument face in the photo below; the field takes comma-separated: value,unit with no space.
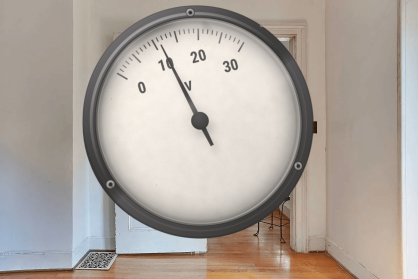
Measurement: 11,V
